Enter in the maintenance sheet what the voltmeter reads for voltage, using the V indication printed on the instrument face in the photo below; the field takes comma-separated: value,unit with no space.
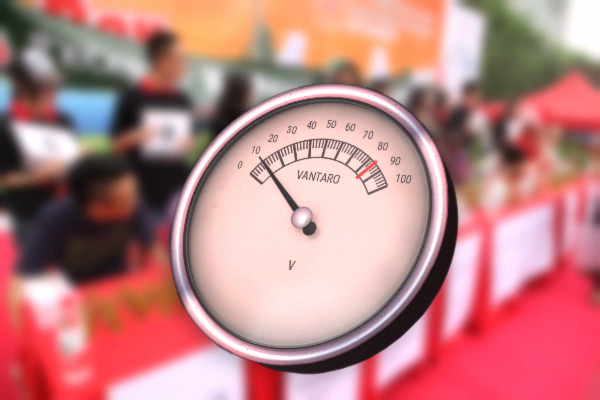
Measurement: 10,V
